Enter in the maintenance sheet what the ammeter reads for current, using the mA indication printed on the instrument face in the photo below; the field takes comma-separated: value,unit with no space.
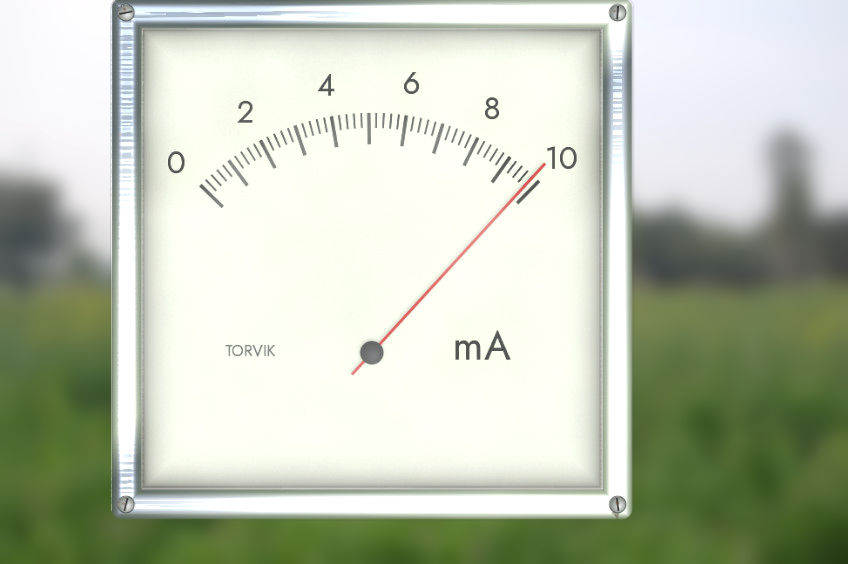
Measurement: 9.8,mA
